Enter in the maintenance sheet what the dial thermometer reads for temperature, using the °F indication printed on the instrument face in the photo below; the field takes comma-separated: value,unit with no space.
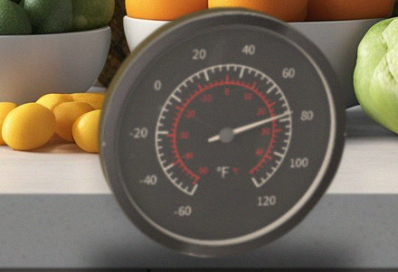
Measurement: 76,°F
